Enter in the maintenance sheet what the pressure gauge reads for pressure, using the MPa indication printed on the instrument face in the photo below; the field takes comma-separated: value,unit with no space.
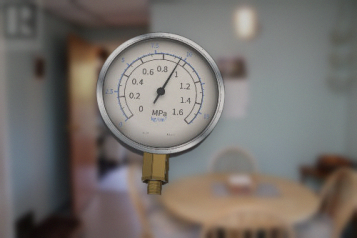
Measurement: 0.95,MPa
